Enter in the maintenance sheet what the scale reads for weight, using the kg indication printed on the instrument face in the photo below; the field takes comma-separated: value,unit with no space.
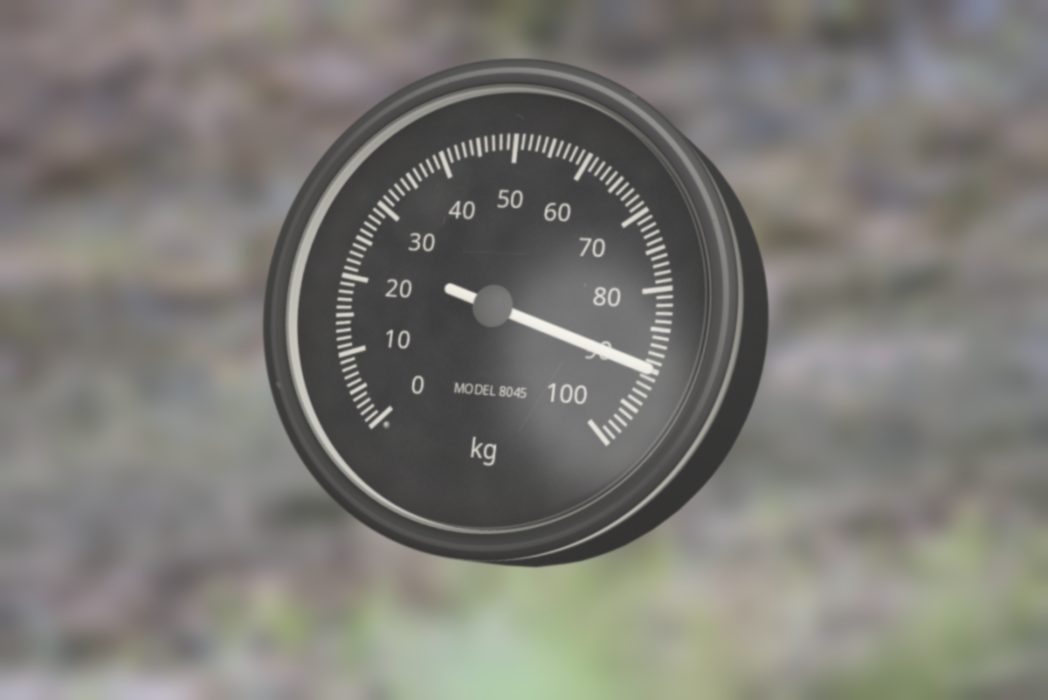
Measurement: 90,kg
